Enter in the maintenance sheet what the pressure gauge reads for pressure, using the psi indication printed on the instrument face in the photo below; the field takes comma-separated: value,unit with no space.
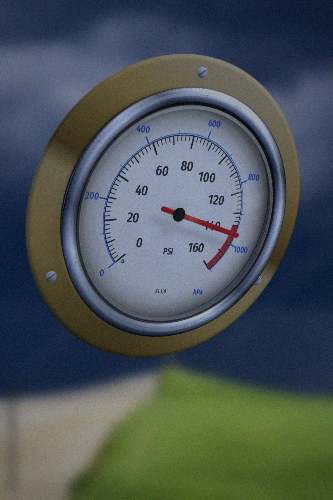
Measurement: 140,psi
